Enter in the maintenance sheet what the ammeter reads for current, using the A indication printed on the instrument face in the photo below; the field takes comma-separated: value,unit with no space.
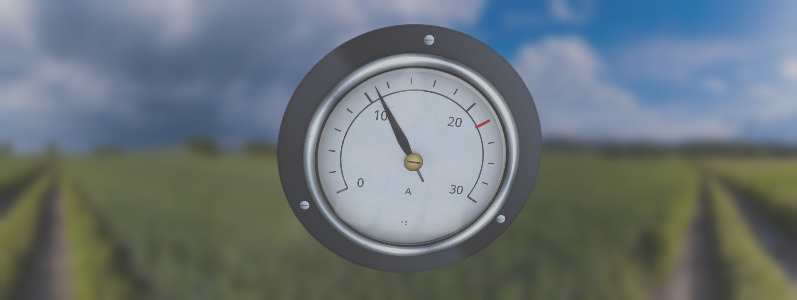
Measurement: 11,A
